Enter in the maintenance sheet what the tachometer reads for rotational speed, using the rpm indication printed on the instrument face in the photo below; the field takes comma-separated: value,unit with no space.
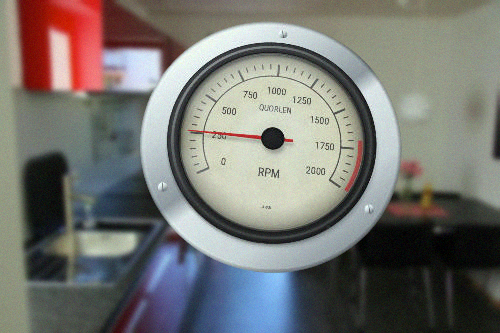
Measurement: 250,rpm
